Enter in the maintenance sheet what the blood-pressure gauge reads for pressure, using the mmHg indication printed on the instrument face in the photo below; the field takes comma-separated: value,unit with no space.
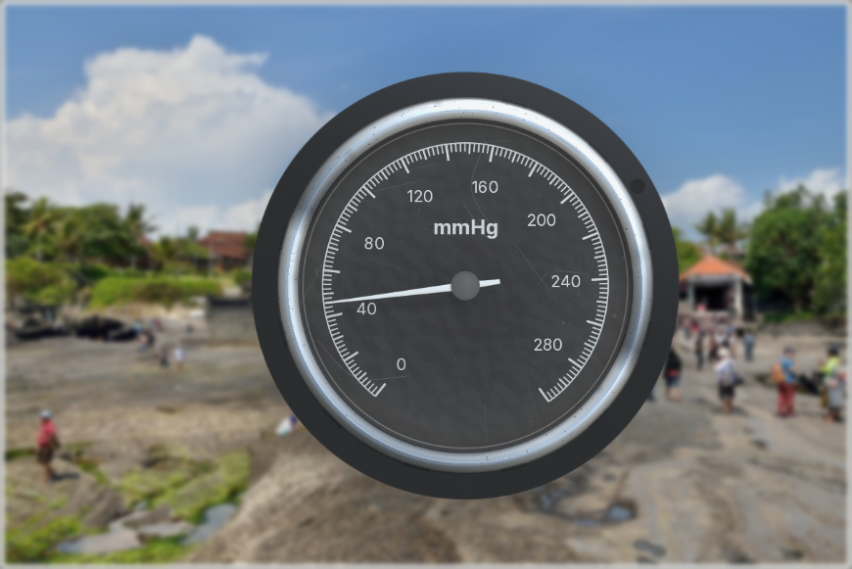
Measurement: 46,mmHg
